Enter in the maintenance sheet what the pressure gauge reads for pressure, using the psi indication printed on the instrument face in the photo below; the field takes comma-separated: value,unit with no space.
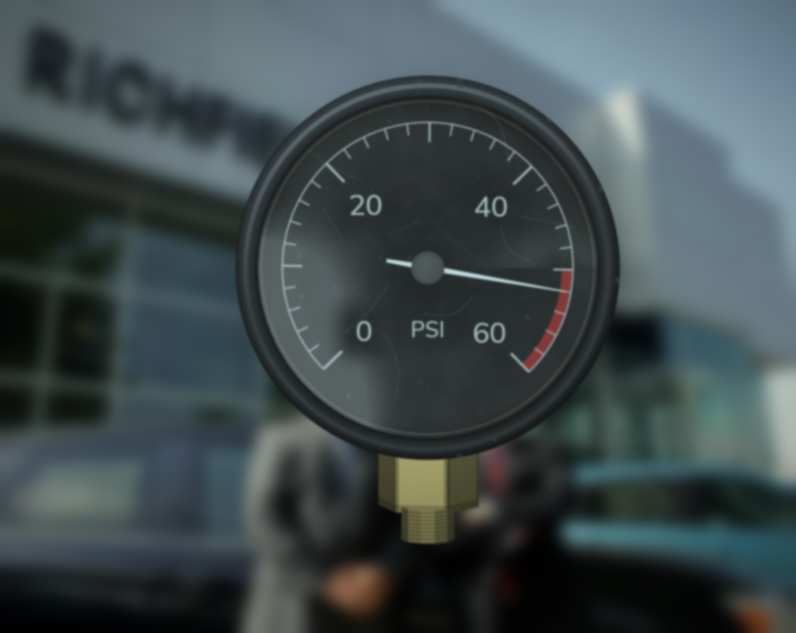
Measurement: 52,psi
